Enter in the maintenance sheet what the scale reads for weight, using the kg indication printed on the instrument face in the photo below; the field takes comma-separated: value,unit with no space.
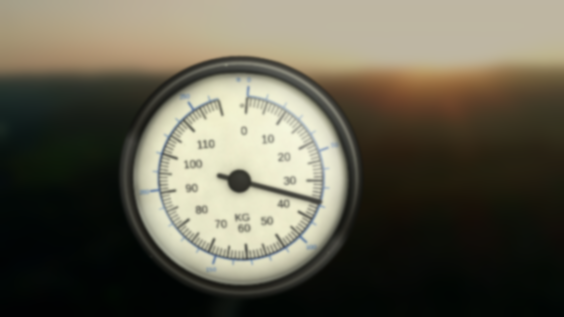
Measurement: 35,kg
